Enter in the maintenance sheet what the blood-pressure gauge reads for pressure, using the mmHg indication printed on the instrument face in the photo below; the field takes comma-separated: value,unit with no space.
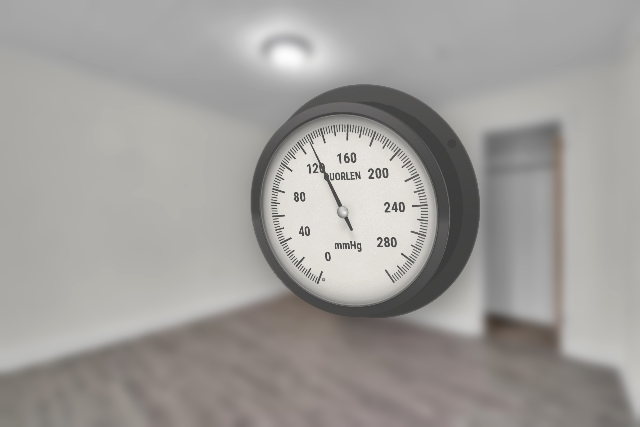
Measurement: 130,mmHg
